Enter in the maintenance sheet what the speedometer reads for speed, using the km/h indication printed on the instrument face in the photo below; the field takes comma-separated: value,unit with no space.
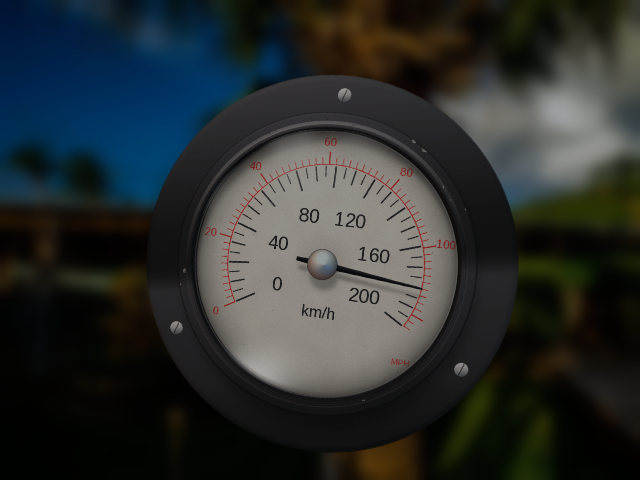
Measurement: 180,km/h
